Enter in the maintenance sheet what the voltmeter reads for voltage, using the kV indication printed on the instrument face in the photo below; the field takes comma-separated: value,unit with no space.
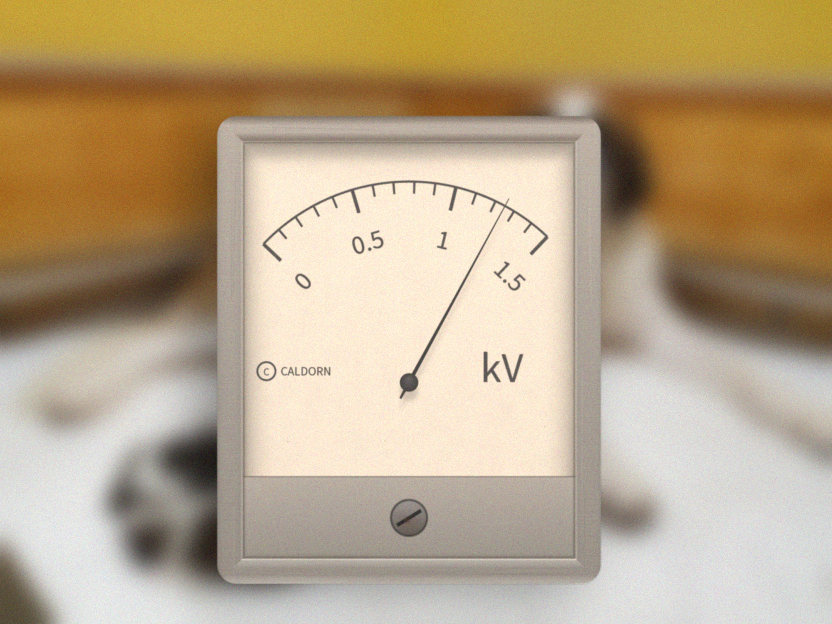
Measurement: 1.25,kV
